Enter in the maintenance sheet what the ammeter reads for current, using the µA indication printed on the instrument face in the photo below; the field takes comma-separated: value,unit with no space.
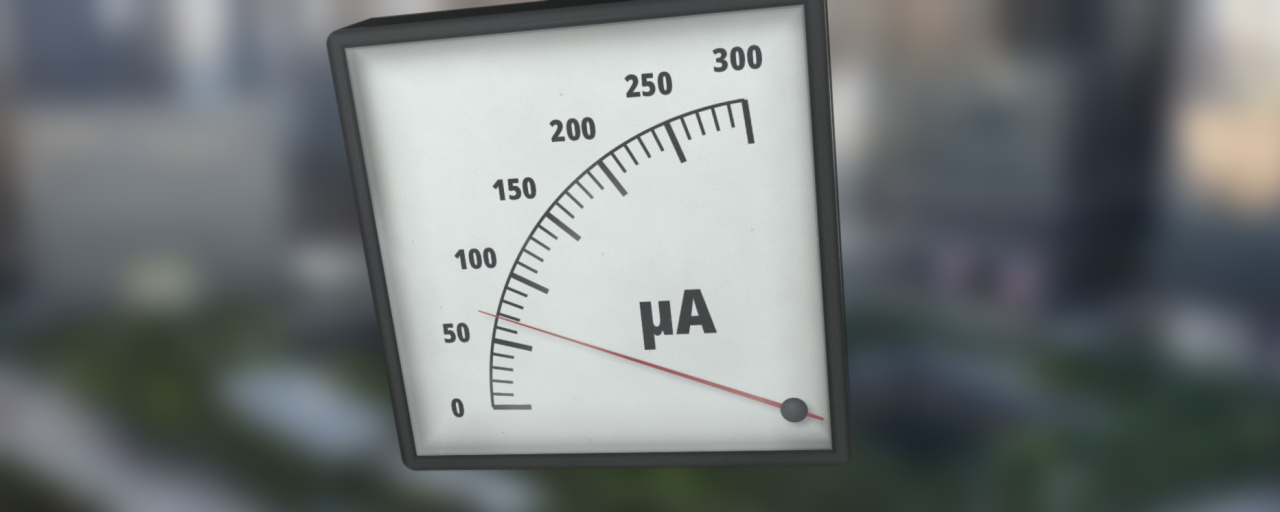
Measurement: 70,µA
